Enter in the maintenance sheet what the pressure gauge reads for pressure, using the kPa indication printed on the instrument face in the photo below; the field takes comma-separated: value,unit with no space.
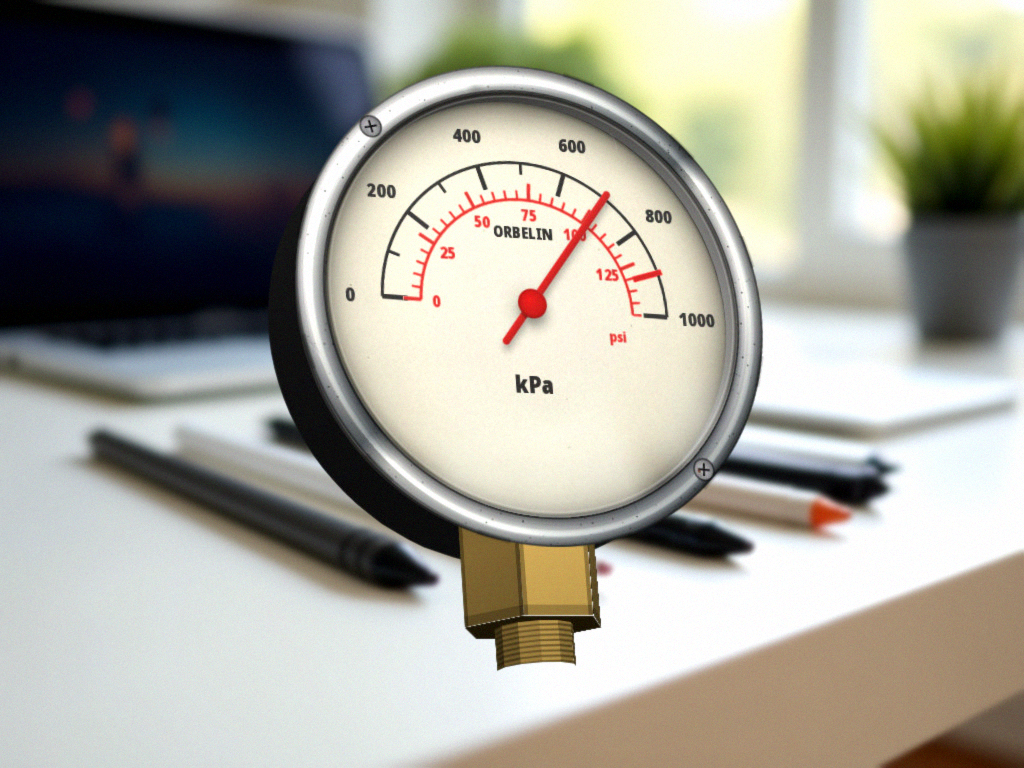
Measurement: 700,kPa
